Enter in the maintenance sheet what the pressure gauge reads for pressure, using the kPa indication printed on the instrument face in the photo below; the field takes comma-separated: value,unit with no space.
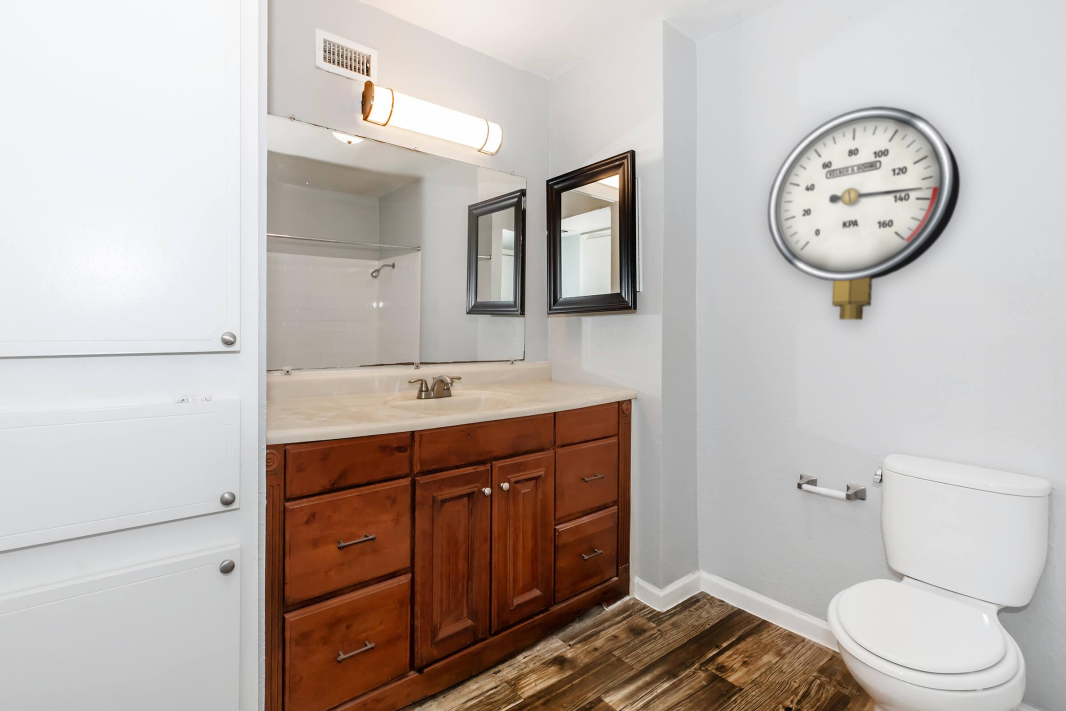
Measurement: 135,kPa
